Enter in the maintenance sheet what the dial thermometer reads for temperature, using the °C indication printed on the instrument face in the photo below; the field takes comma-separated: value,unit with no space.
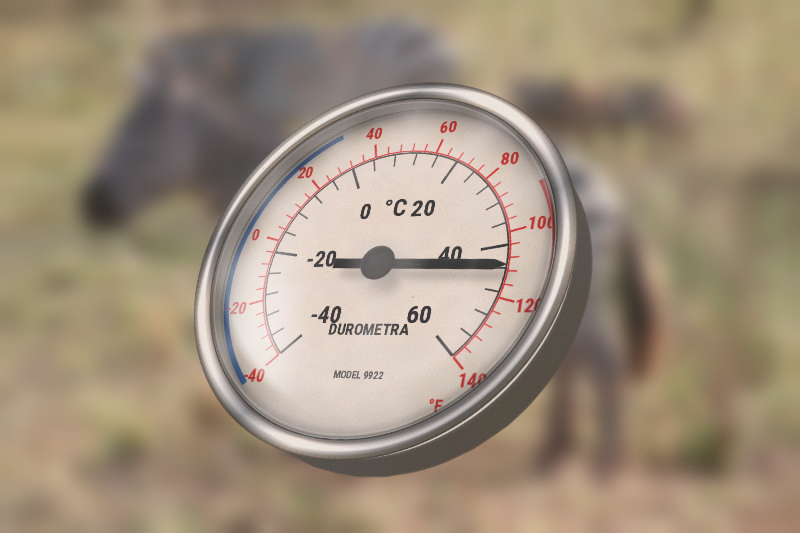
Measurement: 44,°C
